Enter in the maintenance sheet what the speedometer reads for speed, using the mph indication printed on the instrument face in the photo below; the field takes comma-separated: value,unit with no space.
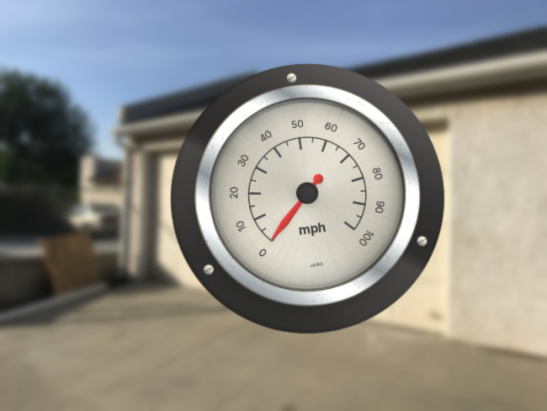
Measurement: 0,mph
